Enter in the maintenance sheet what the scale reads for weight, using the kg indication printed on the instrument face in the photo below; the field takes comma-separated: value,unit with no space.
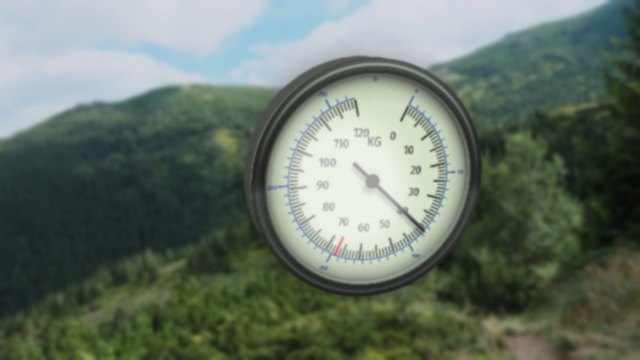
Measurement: 40,kg
